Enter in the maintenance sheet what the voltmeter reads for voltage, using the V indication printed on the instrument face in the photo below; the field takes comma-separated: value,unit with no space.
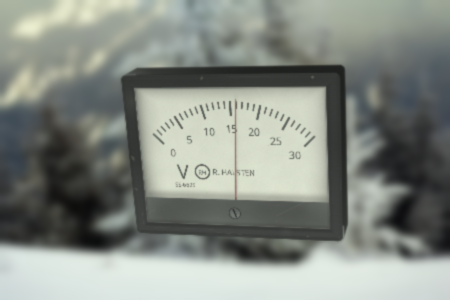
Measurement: 16,V
